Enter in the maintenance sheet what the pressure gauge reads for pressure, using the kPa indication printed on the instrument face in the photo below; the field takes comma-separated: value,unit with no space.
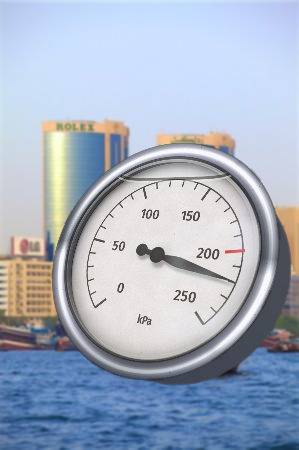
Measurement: 220,kPa
